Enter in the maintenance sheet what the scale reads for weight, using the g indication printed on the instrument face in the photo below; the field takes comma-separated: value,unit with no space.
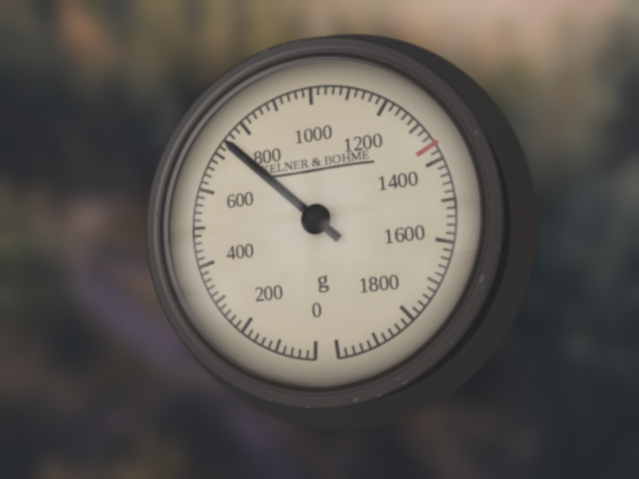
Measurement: 740,g
